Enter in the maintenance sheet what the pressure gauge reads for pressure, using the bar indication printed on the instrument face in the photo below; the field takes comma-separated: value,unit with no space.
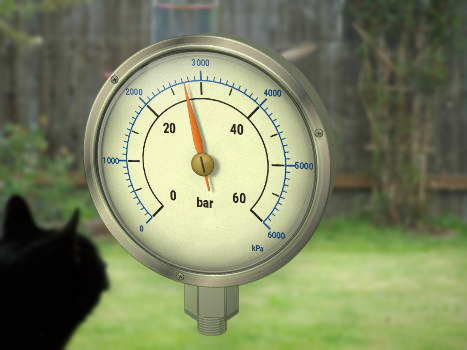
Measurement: 27.5,bar
